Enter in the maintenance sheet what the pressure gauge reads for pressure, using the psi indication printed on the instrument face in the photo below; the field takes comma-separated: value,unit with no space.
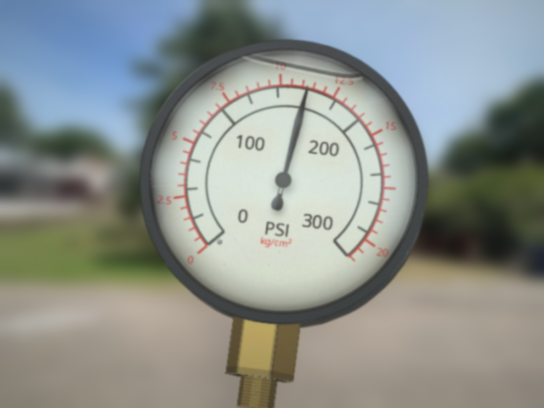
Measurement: 160,psi
